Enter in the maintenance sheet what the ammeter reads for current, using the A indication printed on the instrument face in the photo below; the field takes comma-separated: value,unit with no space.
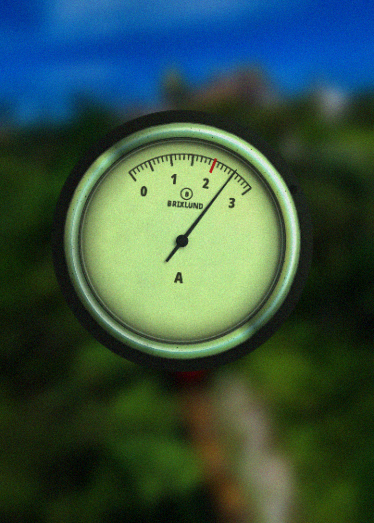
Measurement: 2.5,A
